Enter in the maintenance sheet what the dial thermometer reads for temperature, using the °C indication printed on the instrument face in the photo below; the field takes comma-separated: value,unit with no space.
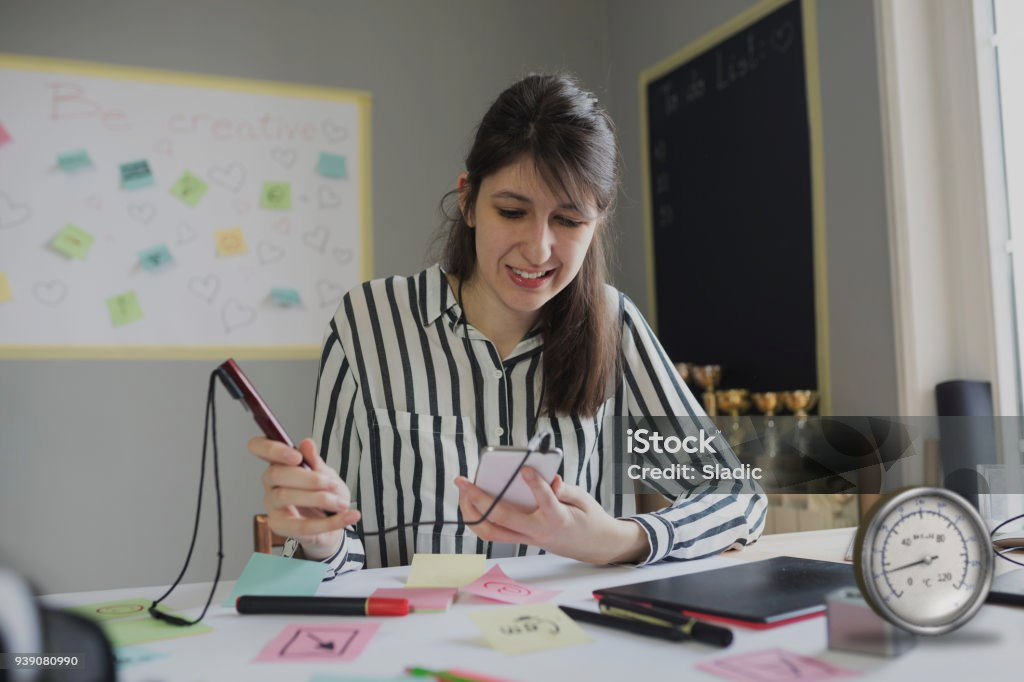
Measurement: 16,°C
